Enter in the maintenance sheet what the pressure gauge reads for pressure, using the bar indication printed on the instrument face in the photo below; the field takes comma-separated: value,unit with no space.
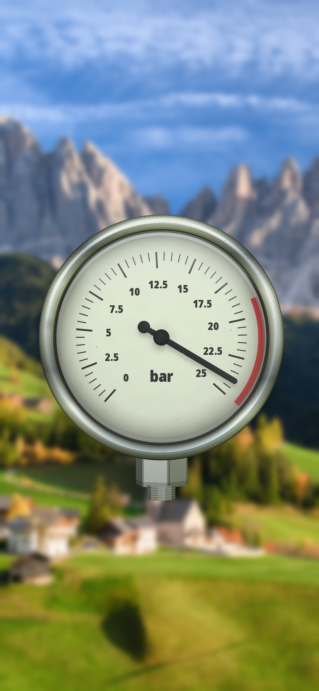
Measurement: 24,bar
